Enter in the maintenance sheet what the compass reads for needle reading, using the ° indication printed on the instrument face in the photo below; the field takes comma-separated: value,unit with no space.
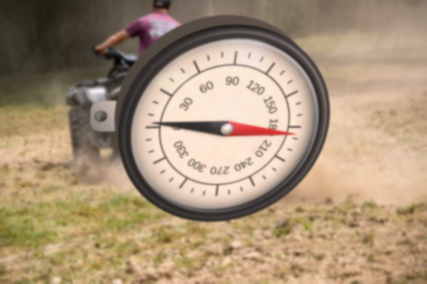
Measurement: 185,°
